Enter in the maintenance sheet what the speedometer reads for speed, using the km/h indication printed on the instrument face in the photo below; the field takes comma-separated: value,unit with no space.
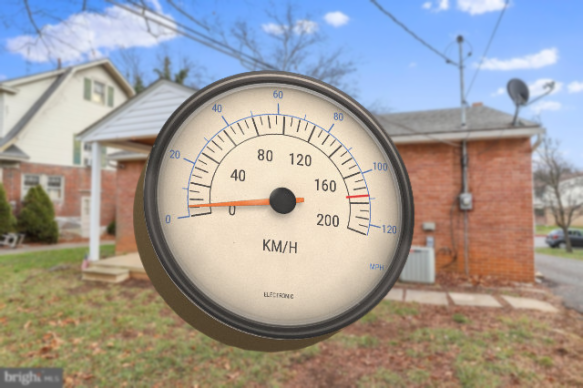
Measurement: 5,km/h
